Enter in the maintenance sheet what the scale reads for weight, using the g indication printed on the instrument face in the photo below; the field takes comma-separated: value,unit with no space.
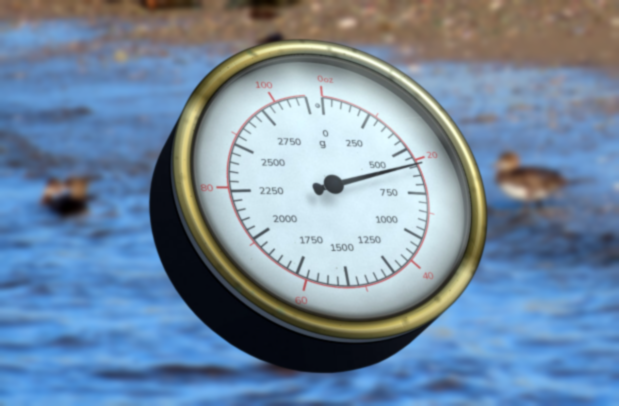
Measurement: 600,g
